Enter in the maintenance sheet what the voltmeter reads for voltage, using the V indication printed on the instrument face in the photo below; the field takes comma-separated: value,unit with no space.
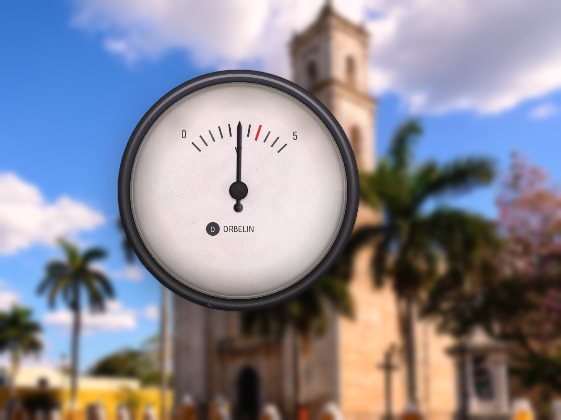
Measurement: 2.5,V
